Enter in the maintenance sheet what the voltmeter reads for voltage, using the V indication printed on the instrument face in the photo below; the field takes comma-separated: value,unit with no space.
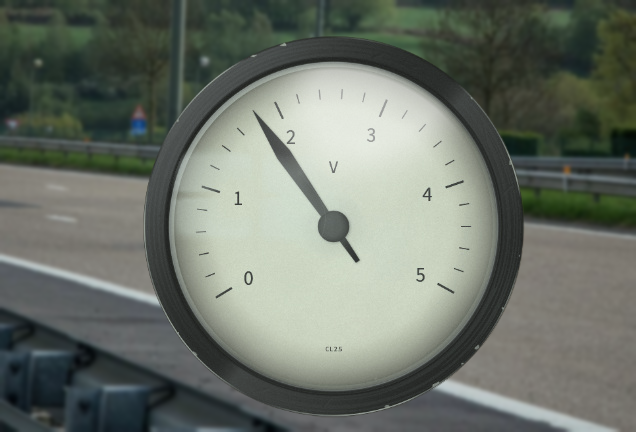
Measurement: 1.8,V
